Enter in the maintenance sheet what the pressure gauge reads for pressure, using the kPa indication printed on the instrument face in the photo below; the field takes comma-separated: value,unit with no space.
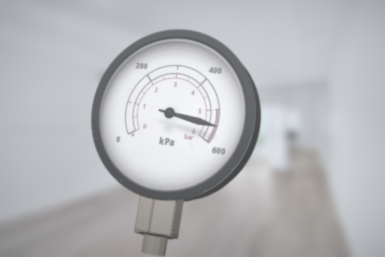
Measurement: 550,kPa
